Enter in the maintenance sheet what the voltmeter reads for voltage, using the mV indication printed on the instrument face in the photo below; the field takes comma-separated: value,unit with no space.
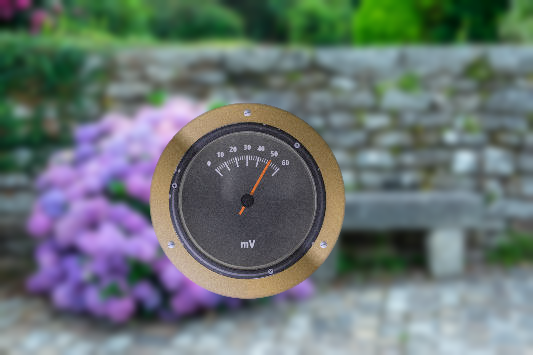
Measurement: 50,mV
